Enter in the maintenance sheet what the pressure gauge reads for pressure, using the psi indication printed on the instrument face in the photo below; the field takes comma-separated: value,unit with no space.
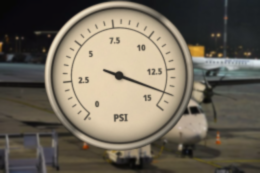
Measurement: 14,psi
